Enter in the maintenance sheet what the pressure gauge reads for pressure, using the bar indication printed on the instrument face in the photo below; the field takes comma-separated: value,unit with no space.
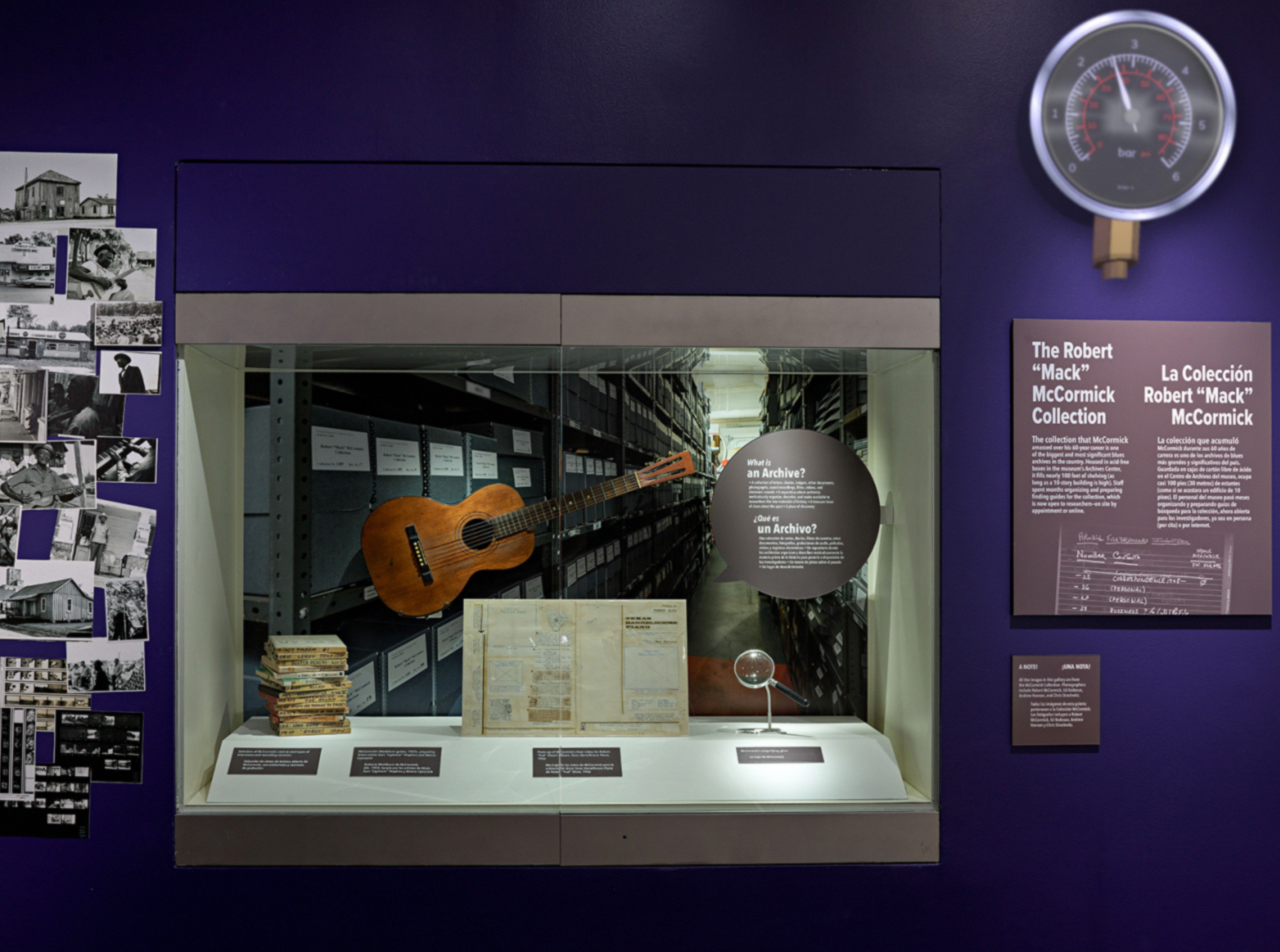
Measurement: 2.5,bar
